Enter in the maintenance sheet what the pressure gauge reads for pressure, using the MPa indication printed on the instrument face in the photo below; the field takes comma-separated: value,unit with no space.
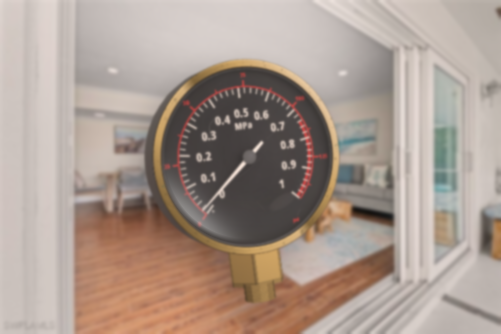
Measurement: 0.02,MPa
